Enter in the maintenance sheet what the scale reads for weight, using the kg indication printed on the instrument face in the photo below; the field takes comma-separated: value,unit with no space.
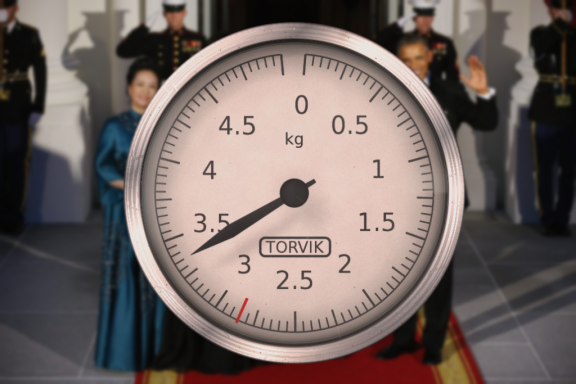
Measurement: 3.35,kg
